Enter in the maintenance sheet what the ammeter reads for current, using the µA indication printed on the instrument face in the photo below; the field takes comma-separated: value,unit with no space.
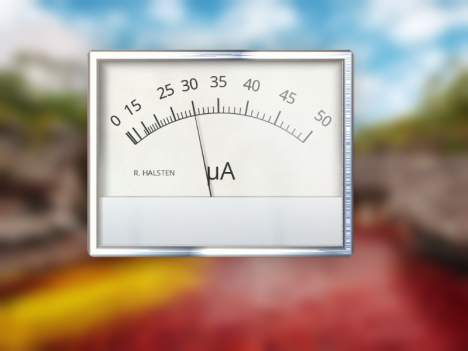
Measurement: 30,µA
